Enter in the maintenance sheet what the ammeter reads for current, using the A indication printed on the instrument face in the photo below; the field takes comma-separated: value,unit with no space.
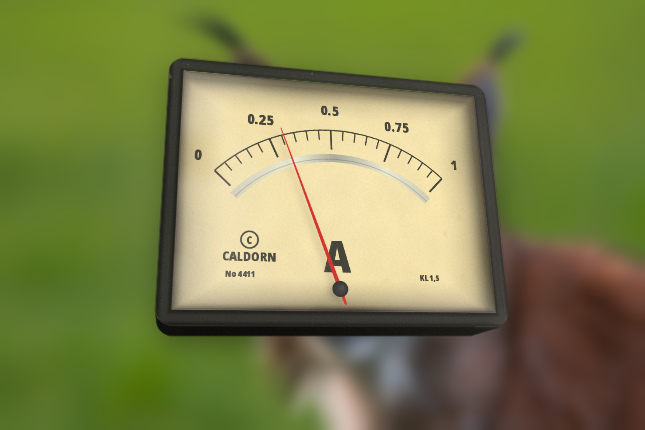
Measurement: 0.3,A
